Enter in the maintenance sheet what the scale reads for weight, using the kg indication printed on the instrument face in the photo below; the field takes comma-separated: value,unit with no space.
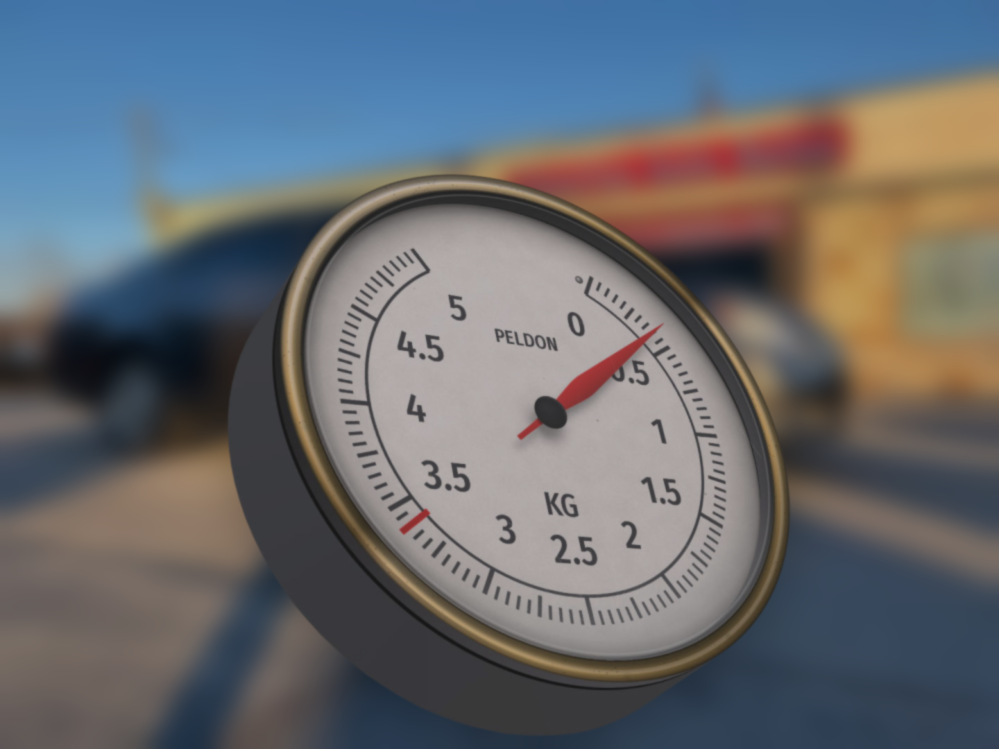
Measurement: 0.4,kg
